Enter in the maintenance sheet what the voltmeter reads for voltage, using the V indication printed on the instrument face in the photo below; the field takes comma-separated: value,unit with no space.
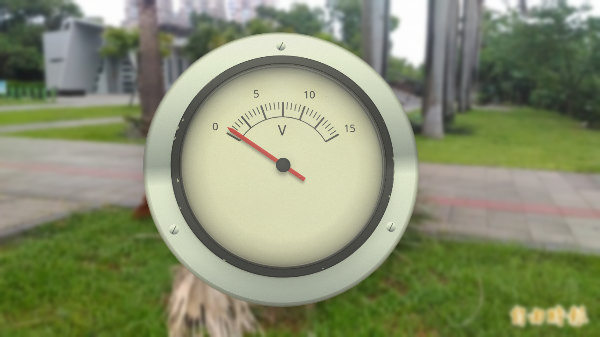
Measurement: 0.5,V
